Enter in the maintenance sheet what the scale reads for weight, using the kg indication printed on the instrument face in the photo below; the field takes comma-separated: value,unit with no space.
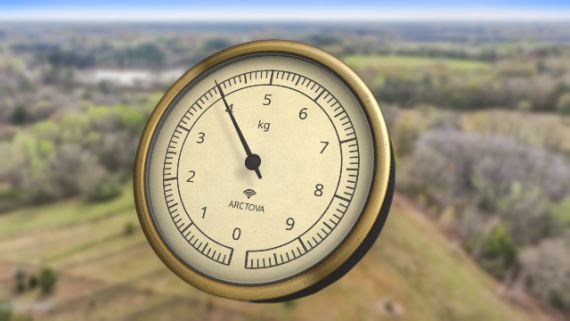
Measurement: 4,kg
